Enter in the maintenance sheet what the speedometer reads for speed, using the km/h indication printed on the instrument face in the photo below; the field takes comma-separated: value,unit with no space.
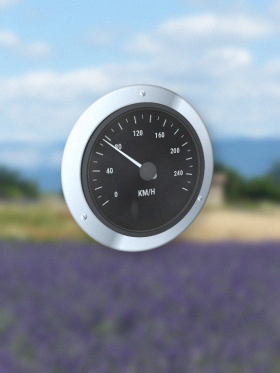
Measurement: 75,km/h
